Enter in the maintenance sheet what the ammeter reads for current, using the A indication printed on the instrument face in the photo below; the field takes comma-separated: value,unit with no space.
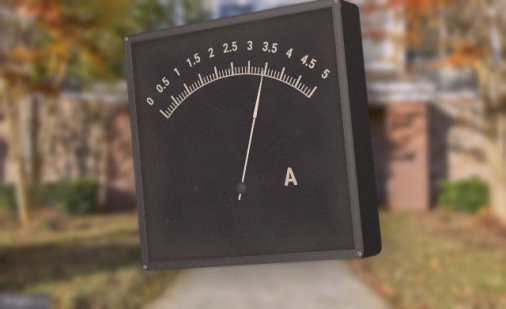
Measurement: 3.5,A
